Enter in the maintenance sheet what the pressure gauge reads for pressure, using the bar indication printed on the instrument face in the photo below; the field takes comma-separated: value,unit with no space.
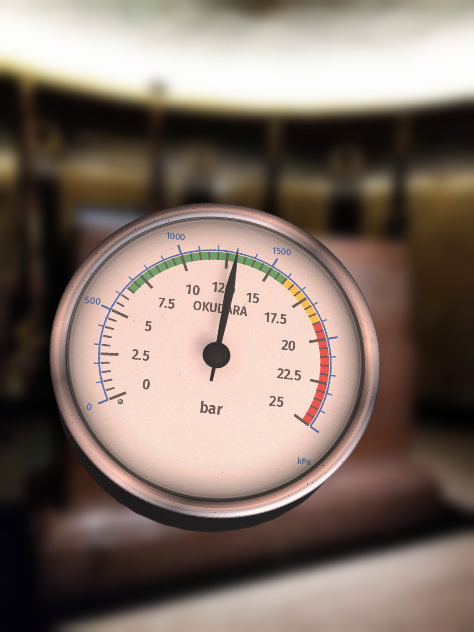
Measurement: 13,bar
